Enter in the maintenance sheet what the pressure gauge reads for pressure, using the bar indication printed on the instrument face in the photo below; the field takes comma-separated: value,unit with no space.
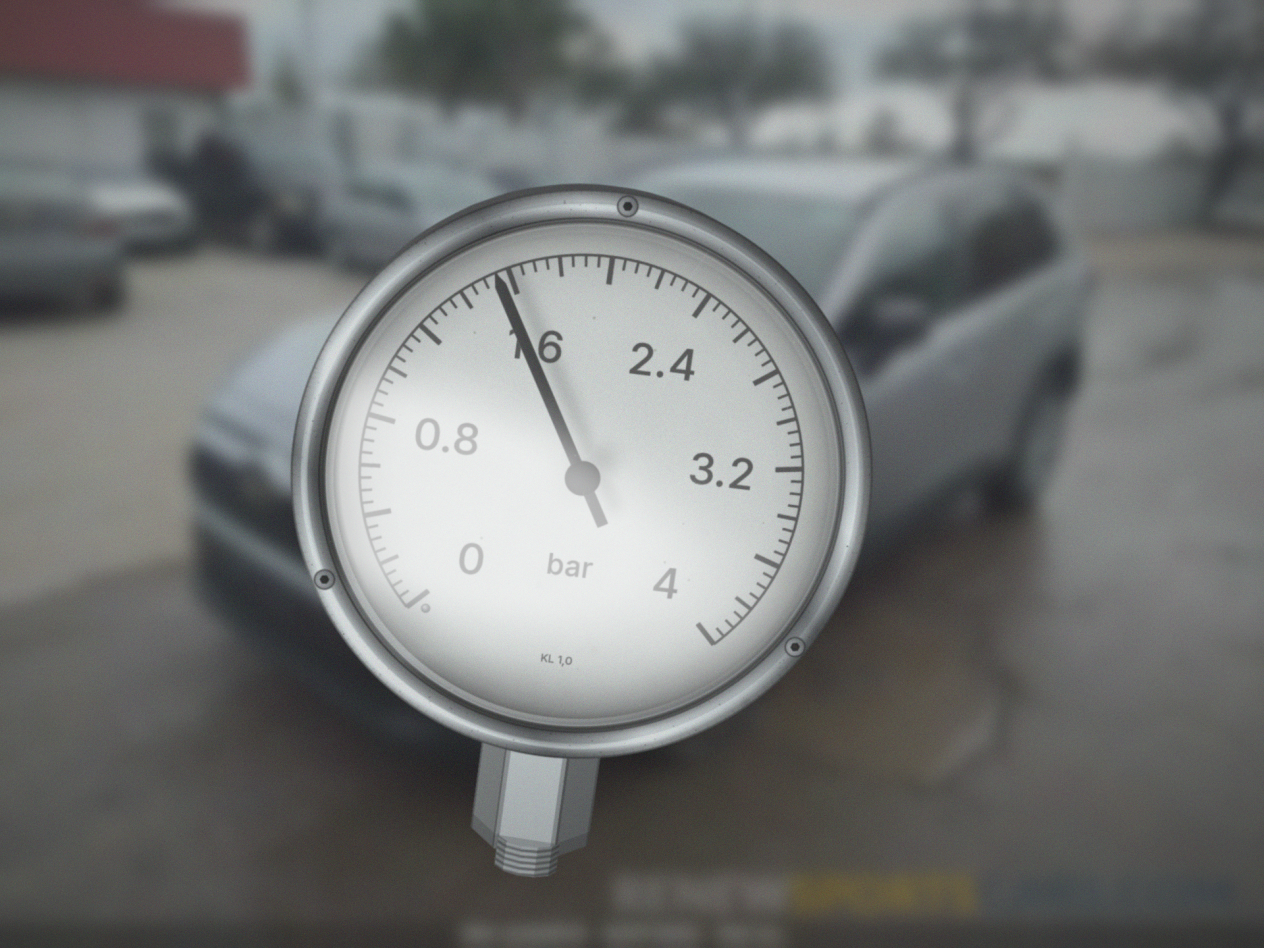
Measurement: 1.55,bar
